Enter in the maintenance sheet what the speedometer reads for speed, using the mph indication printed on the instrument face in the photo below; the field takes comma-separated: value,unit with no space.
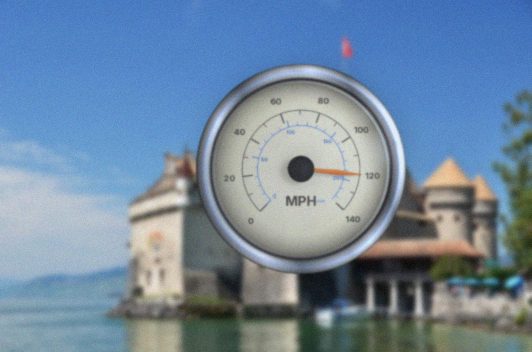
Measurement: 120,mph
